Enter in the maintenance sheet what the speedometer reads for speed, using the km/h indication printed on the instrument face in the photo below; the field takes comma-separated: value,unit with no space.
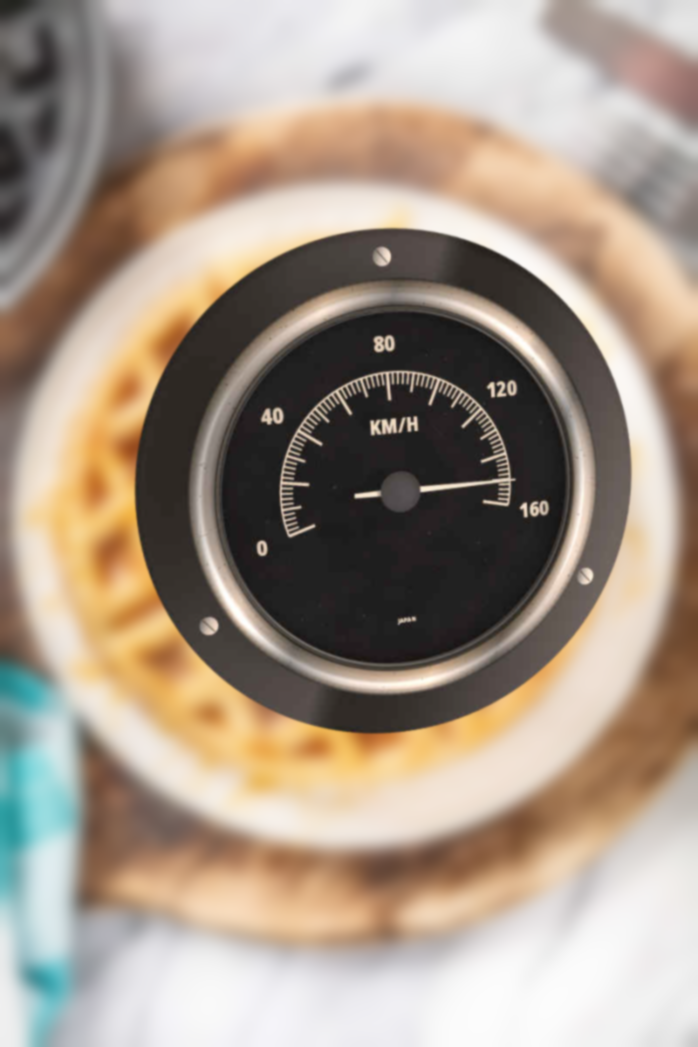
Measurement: 150,km/h
